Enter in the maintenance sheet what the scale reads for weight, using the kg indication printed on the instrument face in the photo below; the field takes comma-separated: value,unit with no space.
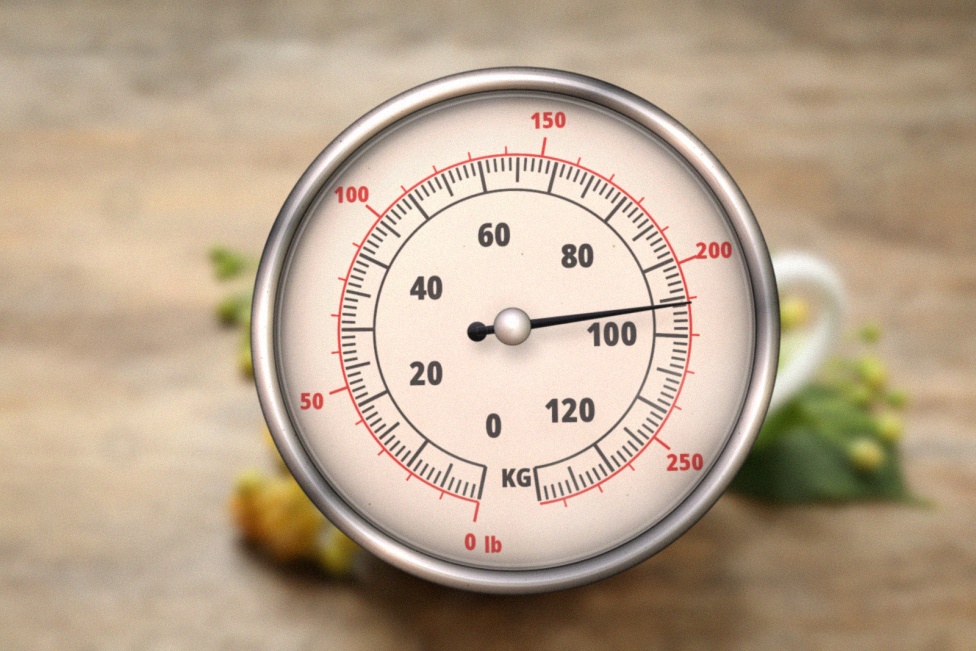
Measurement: 96,kg
